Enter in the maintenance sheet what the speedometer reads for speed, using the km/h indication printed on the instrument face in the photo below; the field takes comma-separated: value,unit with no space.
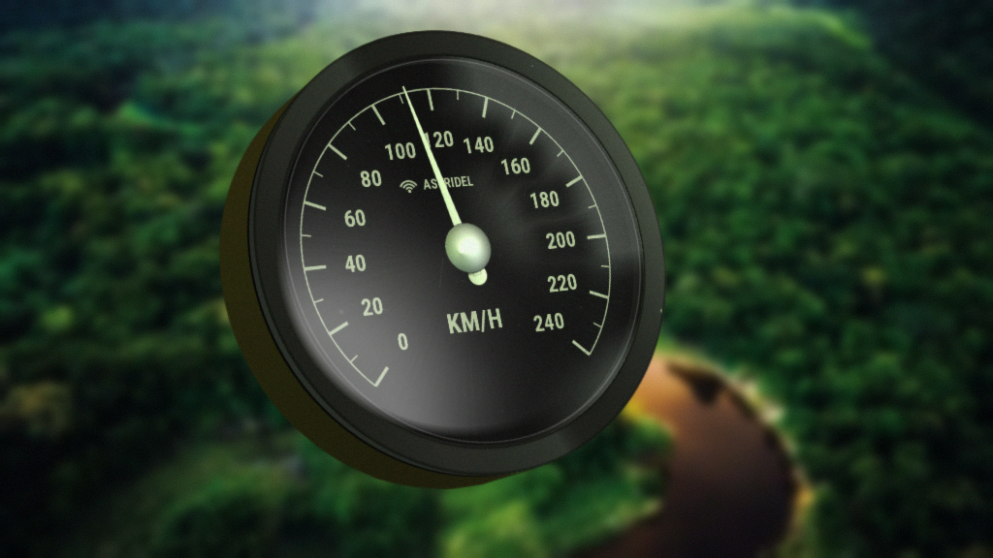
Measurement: 110,km/h
